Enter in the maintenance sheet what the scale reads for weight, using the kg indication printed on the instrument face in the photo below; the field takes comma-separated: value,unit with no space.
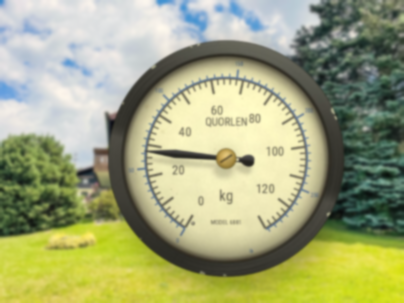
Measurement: 28,kg
